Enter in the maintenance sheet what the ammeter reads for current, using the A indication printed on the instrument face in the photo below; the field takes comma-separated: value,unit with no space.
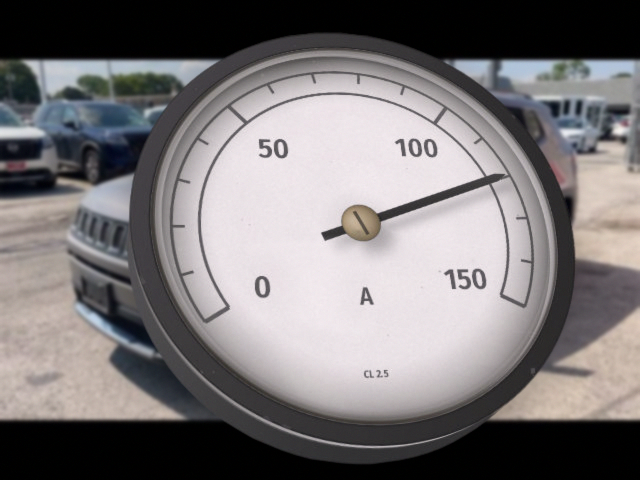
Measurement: 120,A
